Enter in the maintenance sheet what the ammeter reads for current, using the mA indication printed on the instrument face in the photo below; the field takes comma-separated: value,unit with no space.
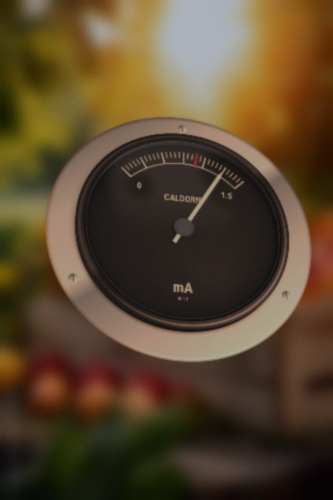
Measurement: 1.25,mA
